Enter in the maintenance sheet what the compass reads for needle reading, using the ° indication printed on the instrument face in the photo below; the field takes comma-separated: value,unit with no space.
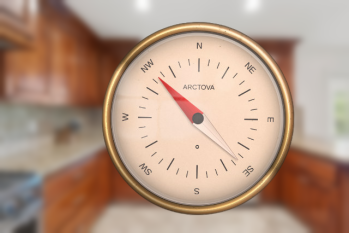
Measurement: 315,°
